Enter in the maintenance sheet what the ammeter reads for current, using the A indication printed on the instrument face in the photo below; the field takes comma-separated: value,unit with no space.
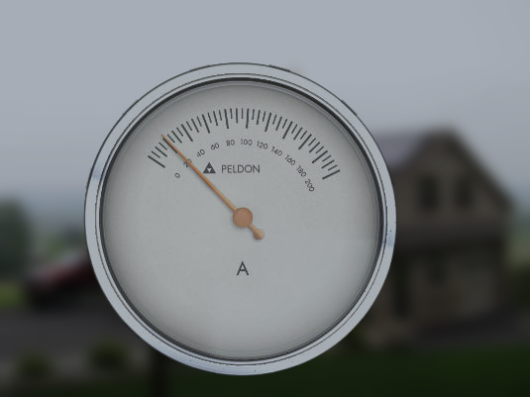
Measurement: 20,A
